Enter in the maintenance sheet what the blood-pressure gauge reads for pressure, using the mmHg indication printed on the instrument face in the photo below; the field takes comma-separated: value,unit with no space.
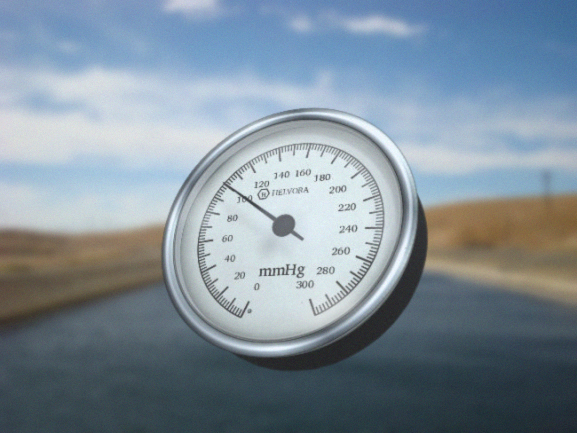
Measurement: 100,mmHg
